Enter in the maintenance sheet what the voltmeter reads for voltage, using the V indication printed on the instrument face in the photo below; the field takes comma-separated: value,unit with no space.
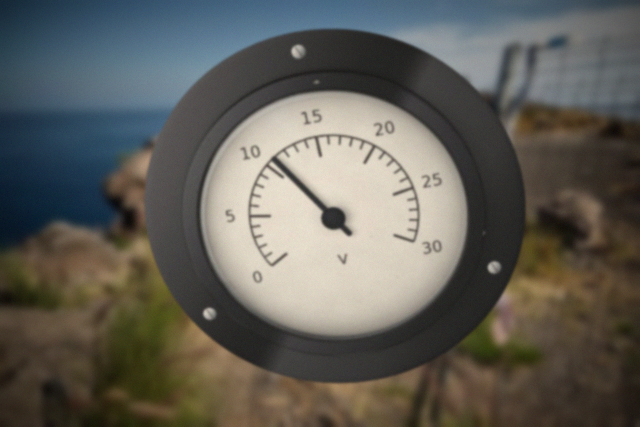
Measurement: 11,V
